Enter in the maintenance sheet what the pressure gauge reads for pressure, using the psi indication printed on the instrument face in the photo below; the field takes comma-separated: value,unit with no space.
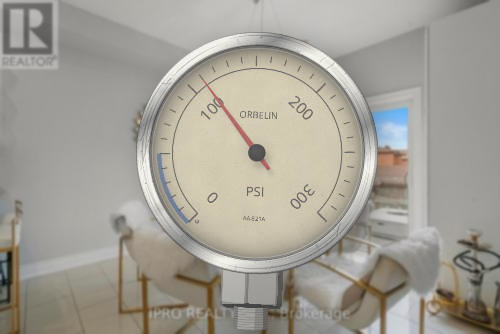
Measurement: 110,psi
